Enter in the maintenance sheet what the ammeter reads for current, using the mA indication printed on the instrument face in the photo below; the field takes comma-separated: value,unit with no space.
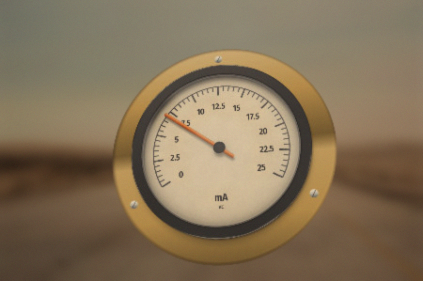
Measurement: 7,mA
